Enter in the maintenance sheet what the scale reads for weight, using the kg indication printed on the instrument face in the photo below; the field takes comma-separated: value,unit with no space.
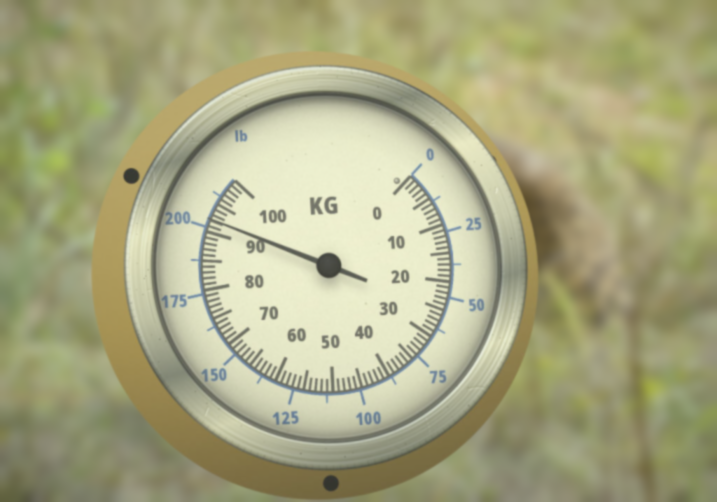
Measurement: 92,kg
